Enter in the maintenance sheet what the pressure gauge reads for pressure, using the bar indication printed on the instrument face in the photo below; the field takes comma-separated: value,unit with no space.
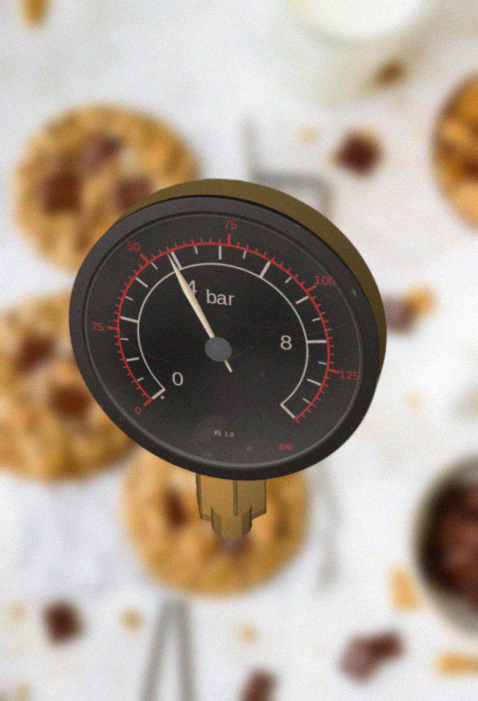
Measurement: 4,bar
